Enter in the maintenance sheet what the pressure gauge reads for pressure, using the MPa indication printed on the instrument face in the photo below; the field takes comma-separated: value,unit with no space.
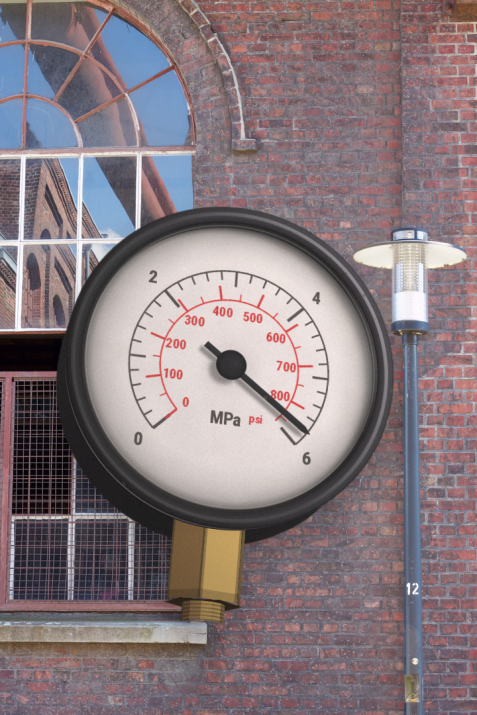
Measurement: 5.8,MPa
